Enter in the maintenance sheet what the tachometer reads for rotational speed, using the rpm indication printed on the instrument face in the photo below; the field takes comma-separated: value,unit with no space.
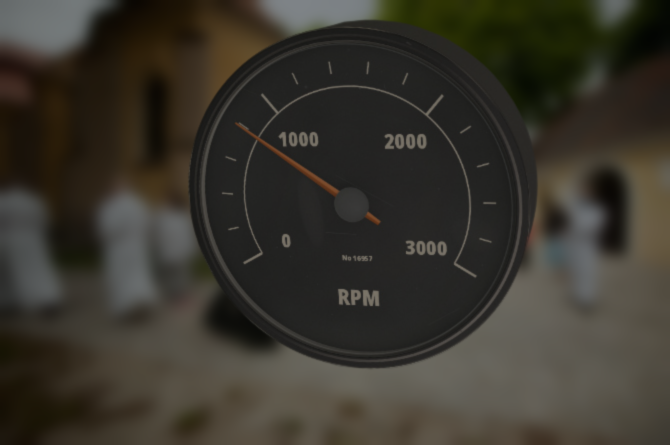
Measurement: 800,rpm
